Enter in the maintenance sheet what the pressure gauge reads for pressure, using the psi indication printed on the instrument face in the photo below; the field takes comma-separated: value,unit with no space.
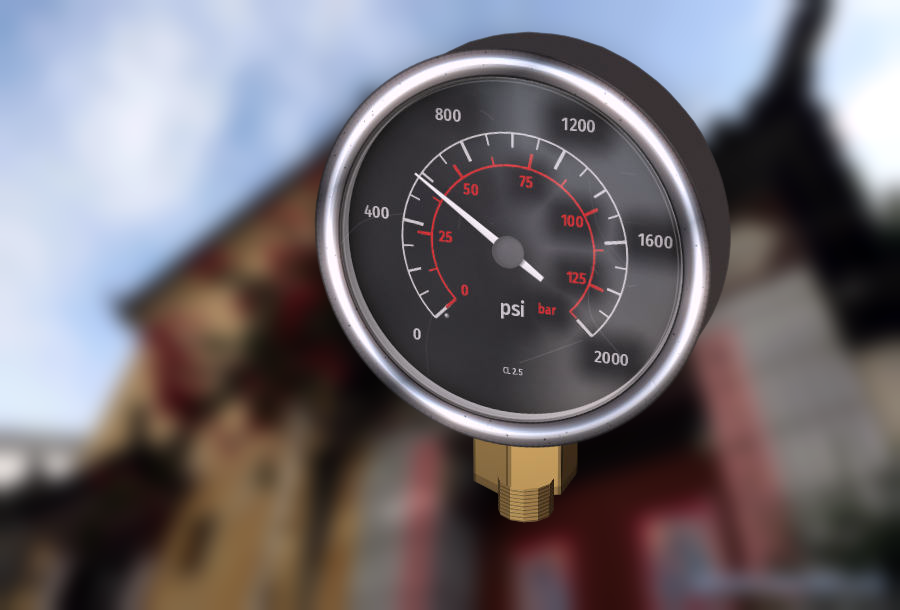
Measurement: 600,psi
